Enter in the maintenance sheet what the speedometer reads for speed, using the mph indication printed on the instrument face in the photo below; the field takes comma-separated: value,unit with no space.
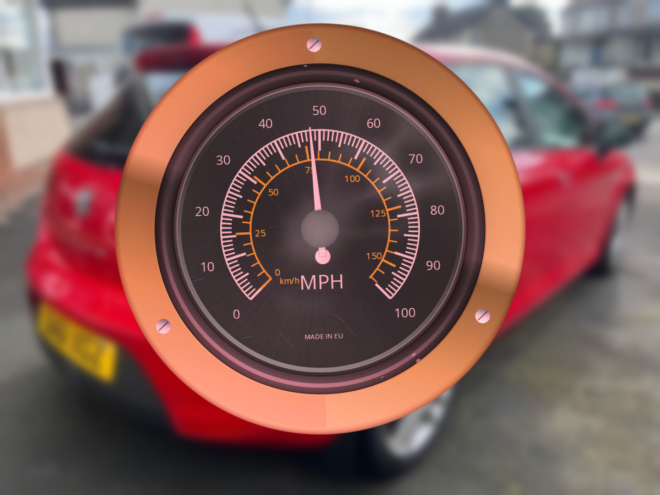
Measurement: 48,mph
